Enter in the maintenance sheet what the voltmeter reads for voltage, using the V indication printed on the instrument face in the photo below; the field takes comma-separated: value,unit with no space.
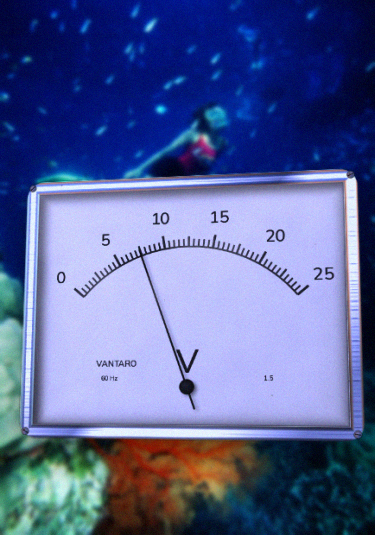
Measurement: 7.5,V
